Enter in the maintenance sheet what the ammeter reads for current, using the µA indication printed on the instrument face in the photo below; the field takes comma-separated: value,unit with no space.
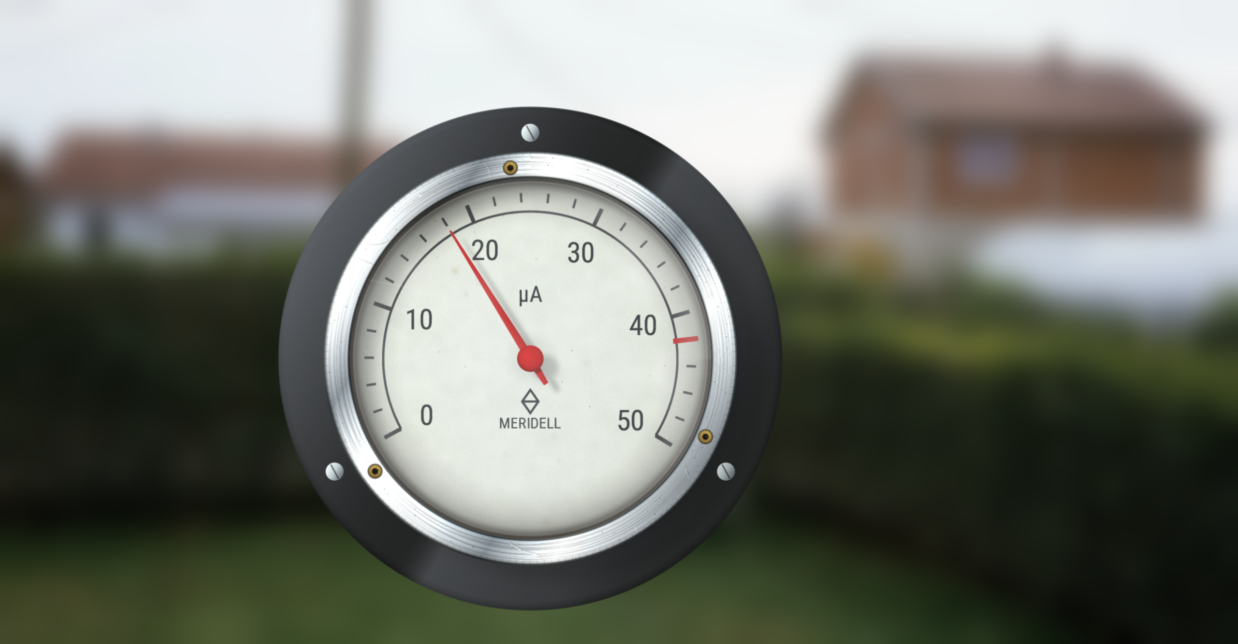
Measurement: 18,µA
